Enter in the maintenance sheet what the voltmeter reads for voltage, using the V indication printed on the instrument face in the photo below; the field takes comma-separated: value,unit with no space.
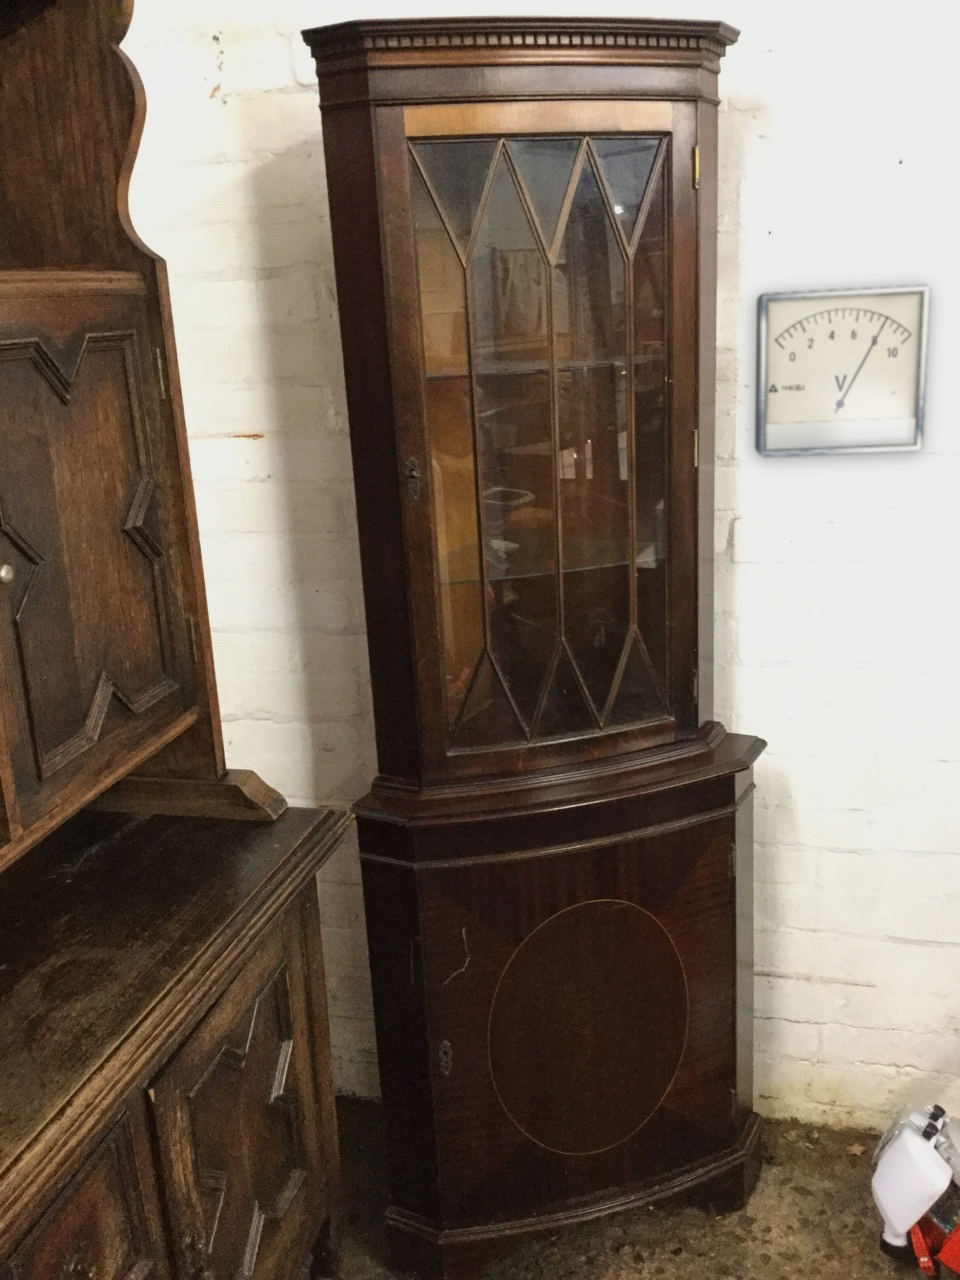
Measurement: 8,V
